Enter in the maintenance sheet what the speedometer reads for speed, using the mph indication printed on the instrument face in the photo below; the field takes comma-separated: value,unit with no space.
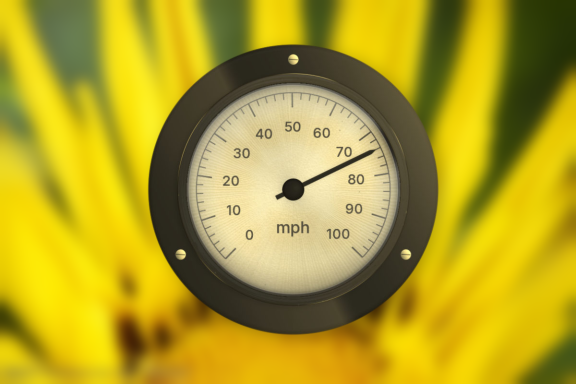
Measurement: 74,mph
